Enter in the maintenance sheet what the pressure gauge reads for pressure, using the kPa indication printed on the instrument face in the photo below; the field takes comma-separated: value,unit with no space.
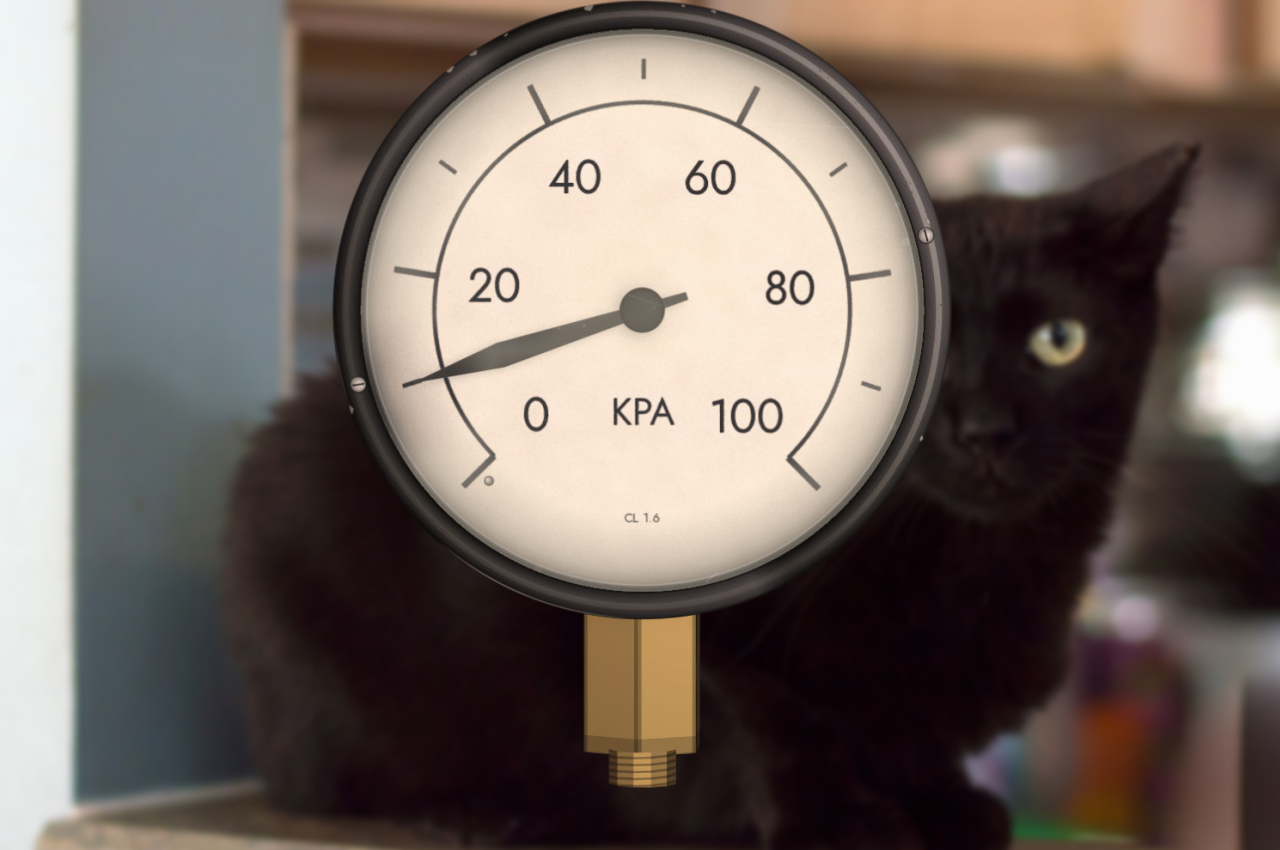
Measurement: 10,kPa
